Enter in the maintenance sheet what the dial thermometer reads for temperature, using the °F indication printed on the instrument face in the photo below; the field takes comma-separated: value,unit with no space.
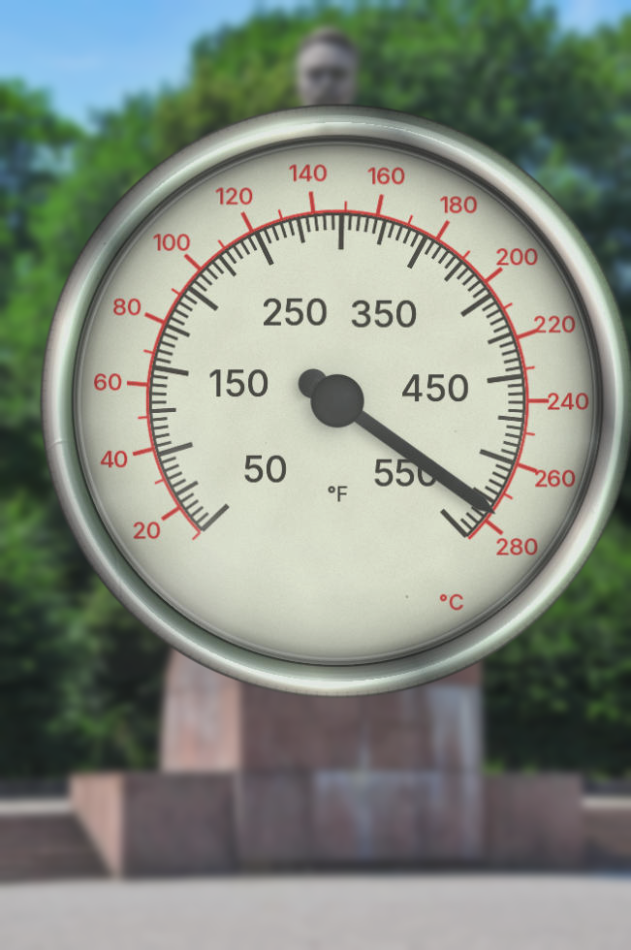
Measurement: 530,°F
